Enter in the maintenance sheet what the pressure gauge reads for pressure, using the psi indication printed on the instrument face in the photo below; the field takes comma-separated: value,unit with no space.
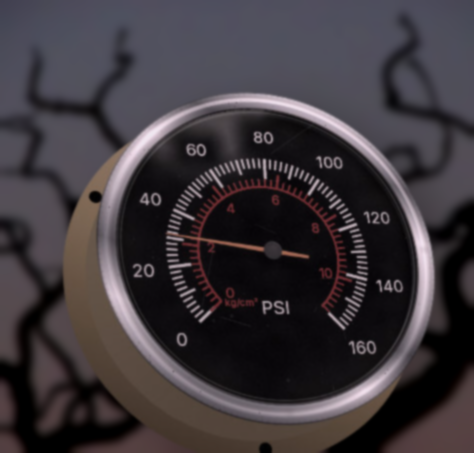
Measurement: 30,psi
